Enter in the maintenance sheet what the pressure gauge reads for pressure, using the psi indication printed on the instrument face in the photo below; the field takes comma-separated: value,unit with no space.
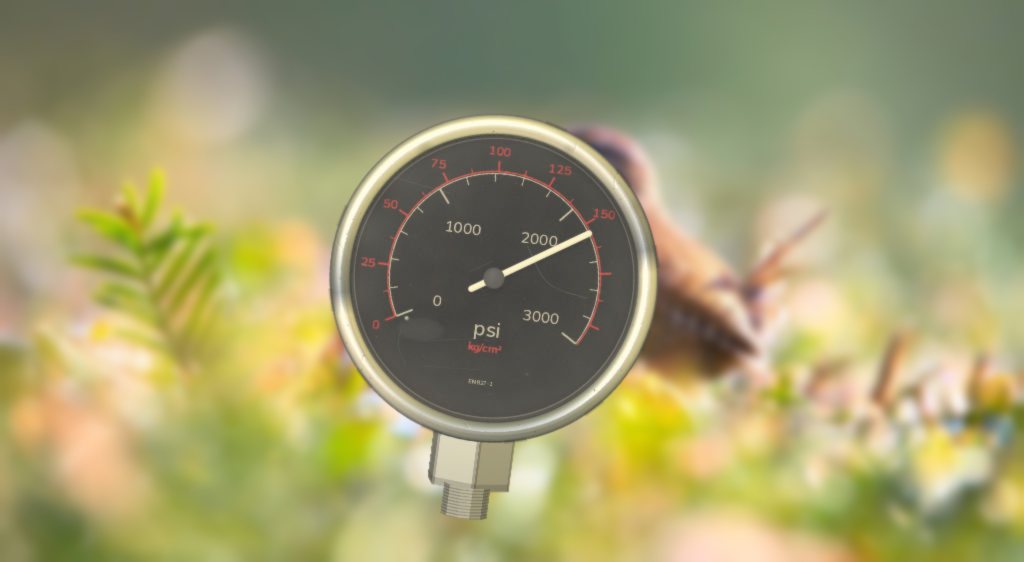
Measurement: 2200,psi
